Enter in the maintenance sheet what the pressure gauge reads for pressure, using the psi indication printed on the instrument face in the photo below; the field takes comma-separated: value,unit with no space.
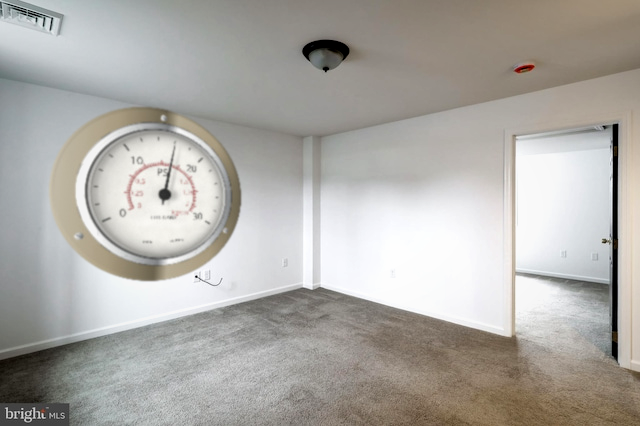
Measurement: 16,psi
